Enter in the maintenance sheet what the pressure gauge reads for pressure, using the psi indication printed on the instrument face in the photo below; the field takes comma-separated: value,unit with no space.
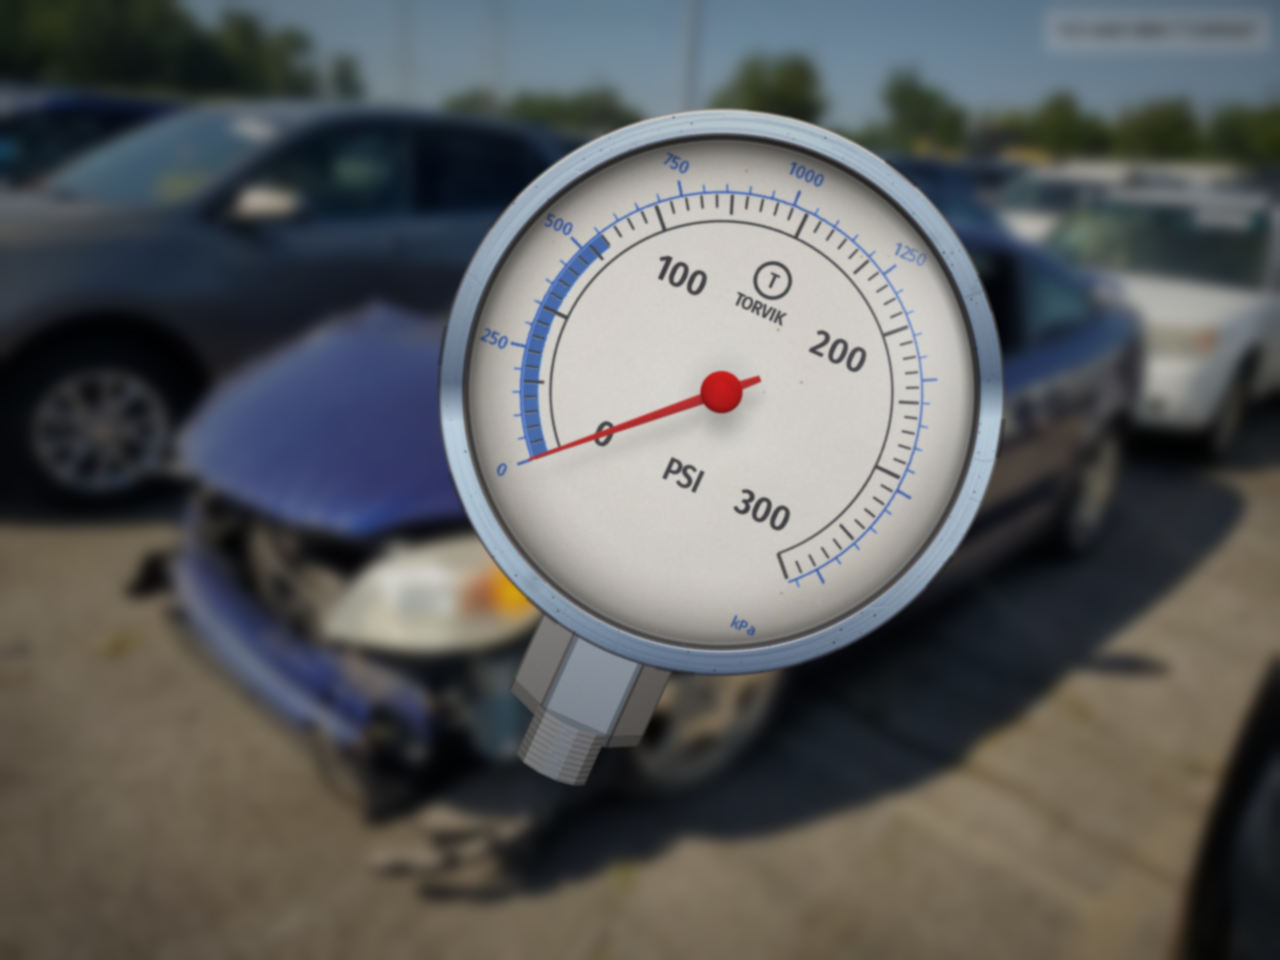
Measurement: 0,psi
